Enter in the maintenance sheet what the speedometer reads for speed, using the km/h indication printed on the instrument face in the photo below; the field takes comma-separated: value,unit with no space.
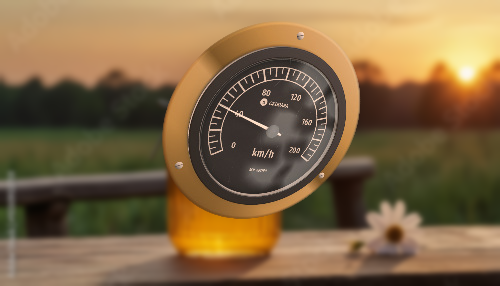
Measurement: 40,km/h
